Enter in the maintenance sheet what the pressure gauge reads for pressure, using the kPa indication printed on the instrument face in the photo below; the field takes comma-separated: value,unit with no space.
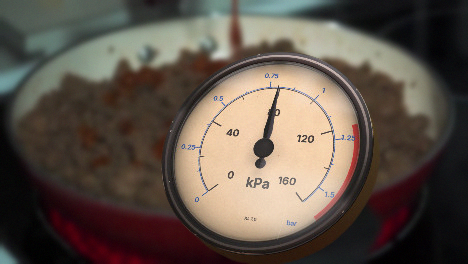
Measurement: 80,kPa
